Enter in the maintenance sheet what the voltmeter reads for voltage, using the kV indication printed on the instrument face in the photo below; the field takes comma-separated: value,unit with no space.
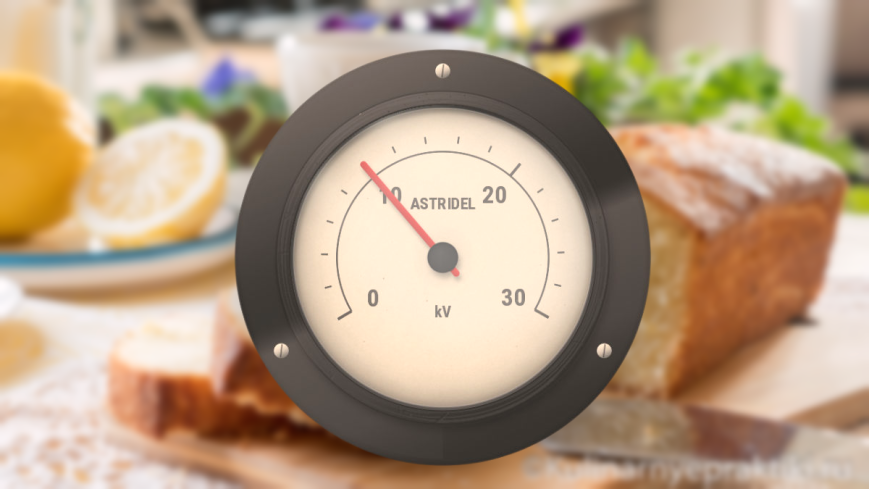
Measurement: 10,kV
